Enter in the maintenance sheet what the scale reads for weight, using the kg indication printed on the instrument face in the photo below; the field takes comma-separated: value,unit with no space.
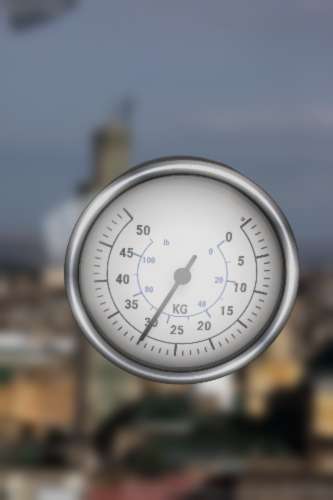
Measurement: 30,kg
